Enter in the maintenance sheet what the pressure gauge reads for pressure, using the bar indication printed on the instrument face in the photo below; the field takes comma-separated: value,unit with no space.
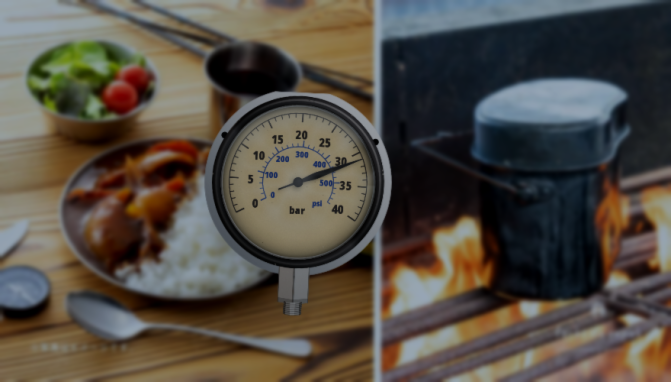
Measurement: 31,bar
